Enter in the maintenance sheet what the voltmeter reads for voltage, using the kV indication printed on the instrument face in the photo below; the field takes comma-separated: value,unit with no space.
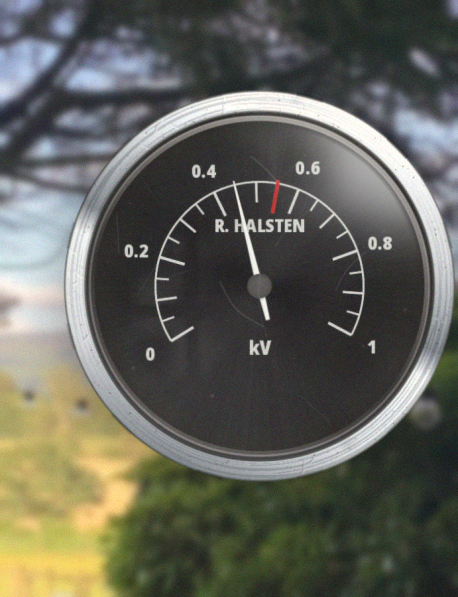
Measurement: 0.45,kV
